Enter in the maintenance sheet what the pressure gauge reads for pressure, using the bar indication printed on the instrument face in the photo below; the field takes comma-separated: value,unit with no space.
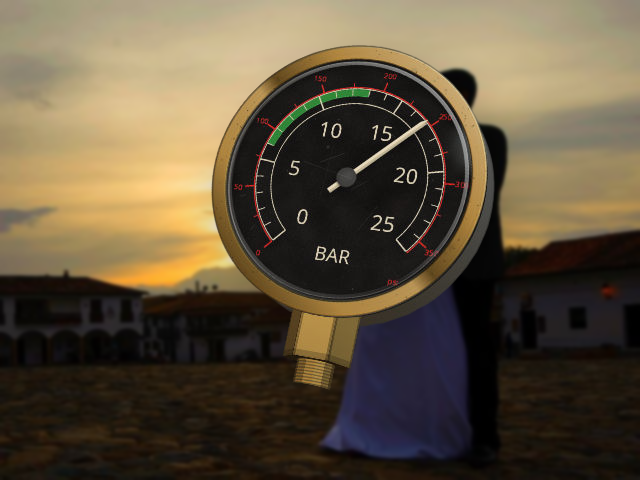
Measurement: 17,bar
